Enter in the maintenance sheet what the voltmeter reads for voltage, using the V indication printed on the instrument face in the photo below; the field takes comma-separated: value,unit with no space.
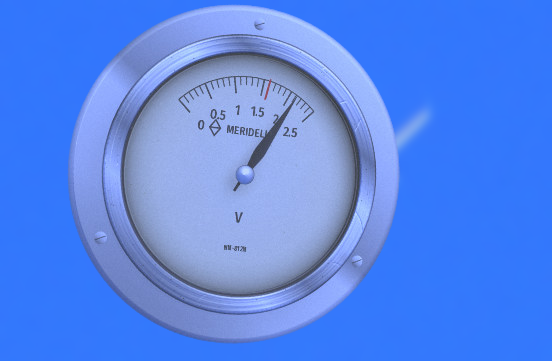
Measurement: 2.1,V
